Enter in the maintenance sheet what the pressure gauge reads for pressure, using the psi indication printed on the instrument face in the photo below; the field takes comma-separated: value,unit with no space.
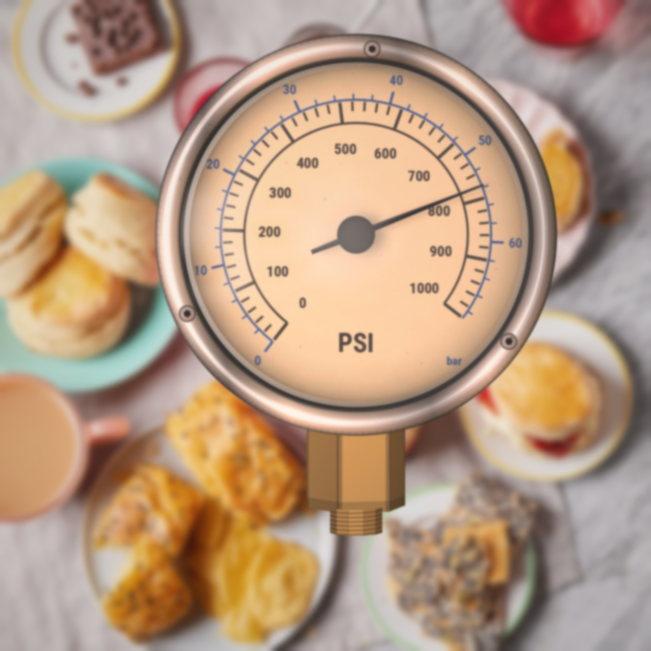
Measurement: 780,psi
